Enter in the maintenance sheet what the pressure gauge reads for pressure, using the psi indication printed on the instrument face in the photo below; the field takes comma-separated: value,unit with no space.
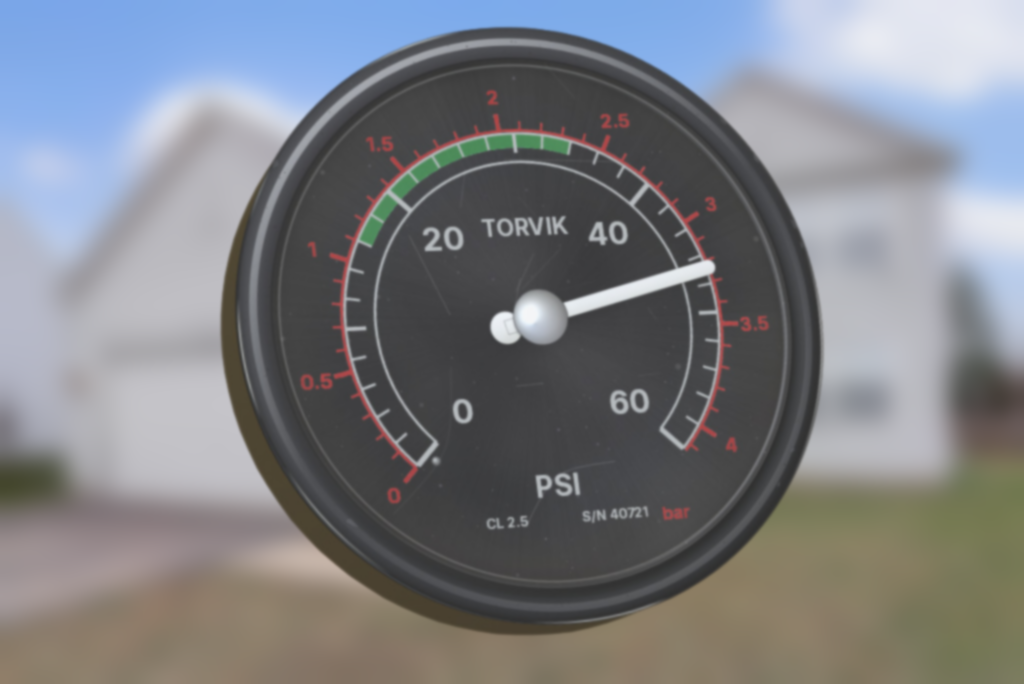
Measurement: 47,psi
